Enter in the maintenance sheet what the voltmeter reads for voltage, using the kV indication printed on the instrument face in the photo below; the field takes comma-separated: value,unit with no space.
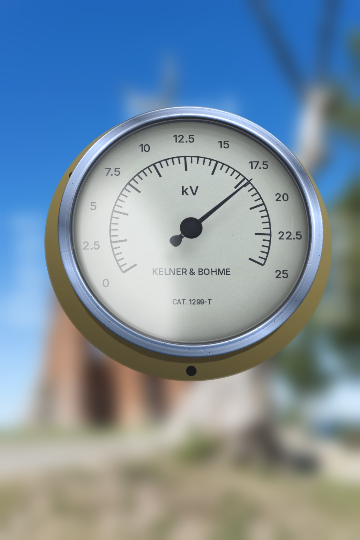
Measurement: 18,kV
